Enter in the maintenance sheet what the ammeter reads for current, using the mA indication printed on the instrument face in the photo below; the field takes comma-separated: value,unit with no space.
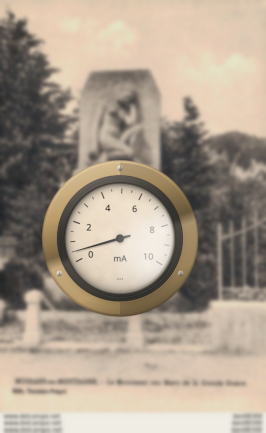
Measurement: 0.5,mA
